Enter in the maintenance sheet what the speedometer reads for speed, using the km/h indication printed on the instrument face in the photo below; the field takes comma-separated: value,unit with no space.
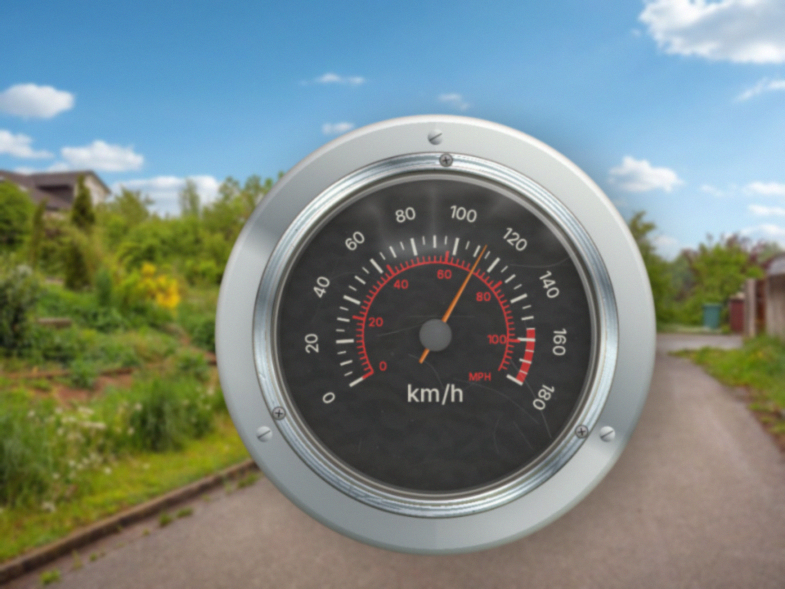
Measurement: 112.5,km/h
